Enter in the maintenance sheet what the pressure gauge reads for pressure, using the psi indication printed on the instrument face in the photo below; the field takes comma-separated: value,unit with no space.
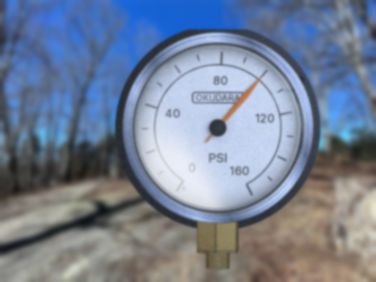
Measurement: 100,psi
